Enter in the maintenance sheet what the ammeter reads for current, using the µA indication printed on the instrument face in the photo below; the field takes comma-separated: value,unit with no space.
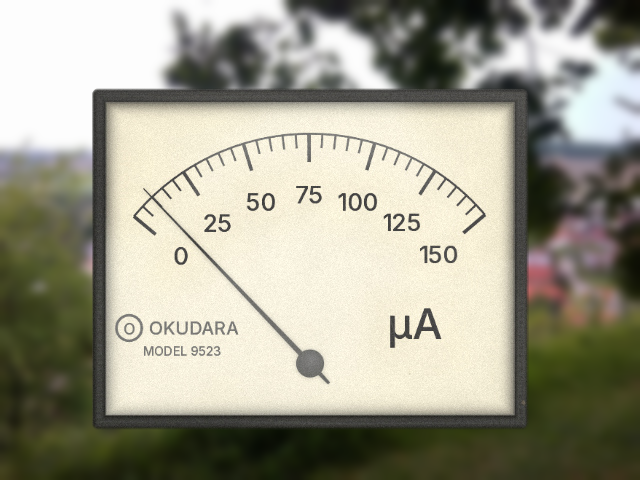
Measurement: 10,µA
